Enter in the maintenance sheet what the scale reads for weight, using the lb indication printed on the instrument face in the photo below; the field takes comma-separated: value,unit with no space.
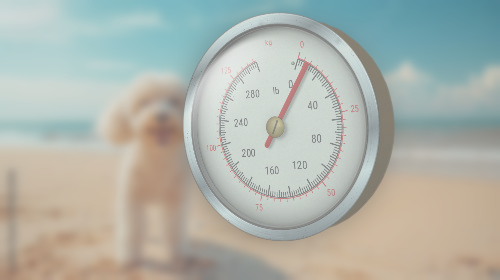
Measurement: 10,lb
